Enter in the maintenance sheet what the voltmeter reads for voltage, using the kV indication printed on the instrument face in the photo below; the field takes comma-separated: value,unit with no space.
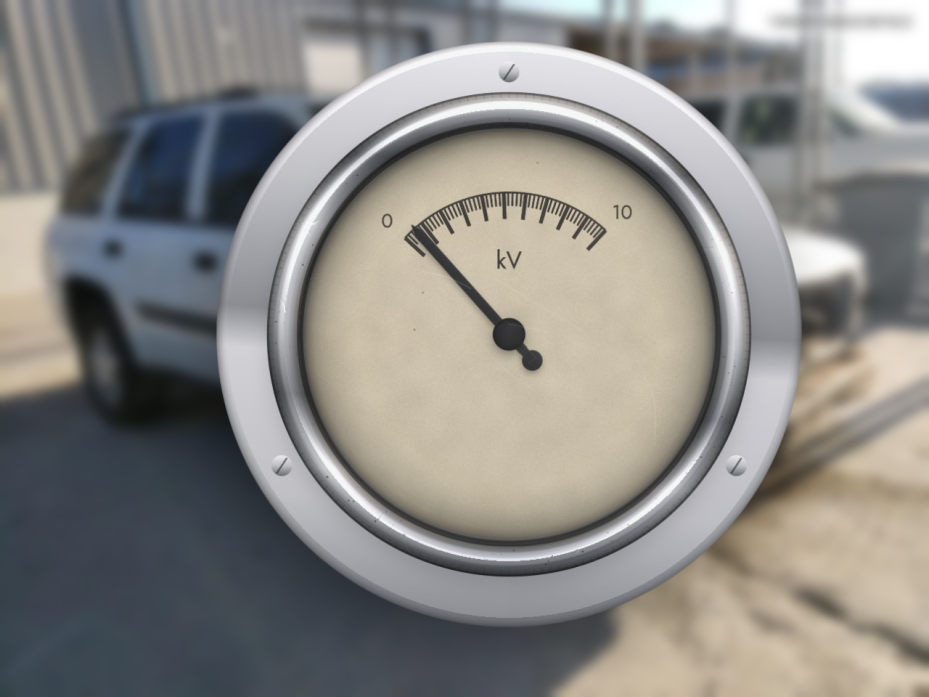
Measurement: 0.6,kV
